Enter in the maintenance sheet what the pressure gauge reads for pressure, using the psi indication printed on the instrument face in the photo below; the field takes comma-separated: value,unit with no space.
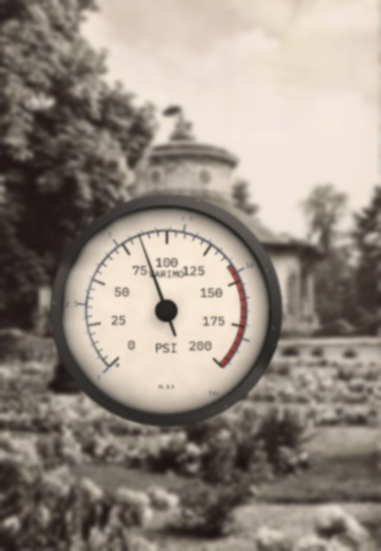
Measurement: 85,psi
